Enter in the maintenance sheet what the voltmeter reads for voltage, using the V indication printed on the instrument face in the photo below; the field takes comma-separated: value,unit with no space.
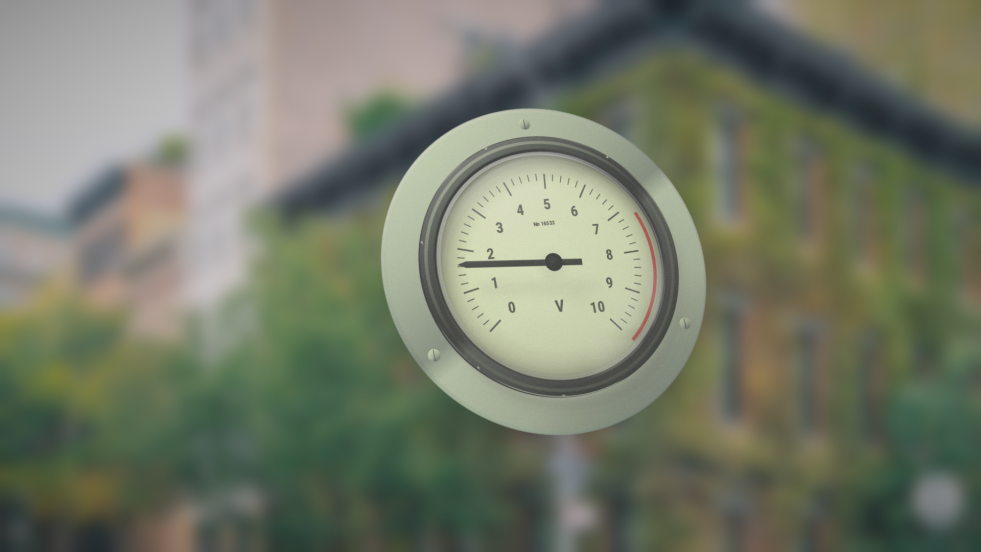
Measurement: 1.6,V
